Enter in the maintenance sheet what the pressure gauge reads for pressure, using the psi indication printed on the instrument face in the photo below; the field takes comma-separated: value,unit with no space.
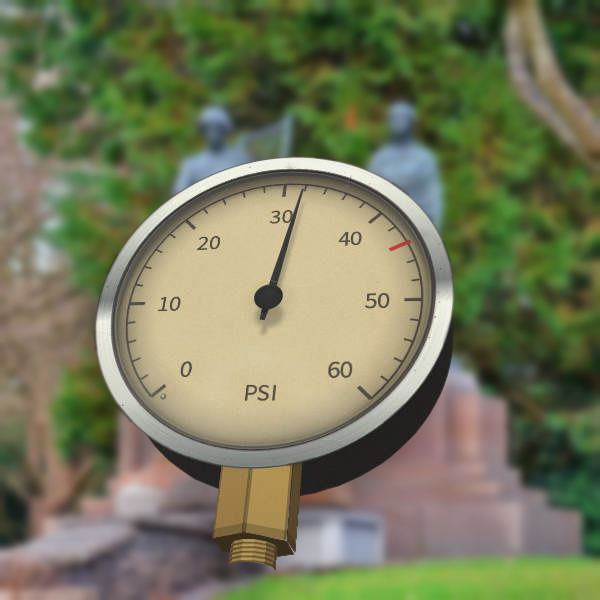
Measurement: 32,psi
